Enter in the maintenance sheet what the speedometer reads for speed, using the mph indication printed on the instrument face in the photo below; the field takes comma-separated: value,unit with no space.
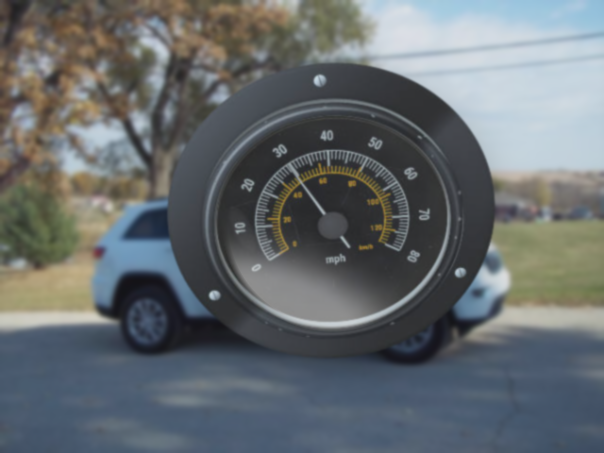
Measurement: 30,mph
